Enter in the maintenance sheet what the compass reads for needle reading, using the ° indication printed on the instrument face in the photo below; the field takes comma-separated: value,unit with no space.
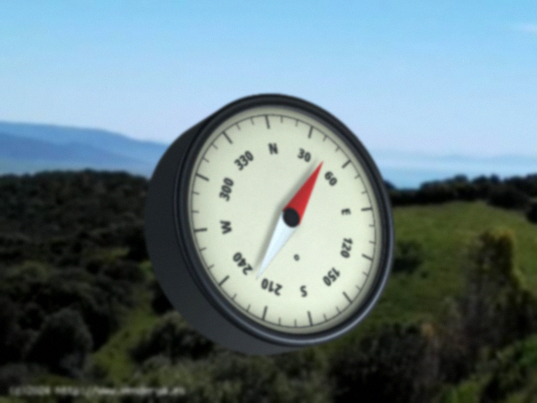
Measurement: 45,°
